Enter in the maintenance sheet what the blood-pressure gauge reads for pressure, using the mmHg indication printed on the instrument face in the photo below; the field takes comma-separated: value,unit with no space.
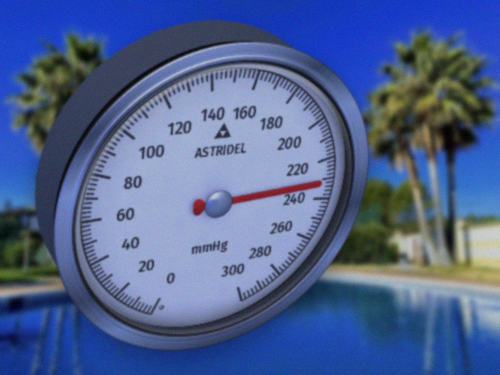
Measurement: 230,mmHg
